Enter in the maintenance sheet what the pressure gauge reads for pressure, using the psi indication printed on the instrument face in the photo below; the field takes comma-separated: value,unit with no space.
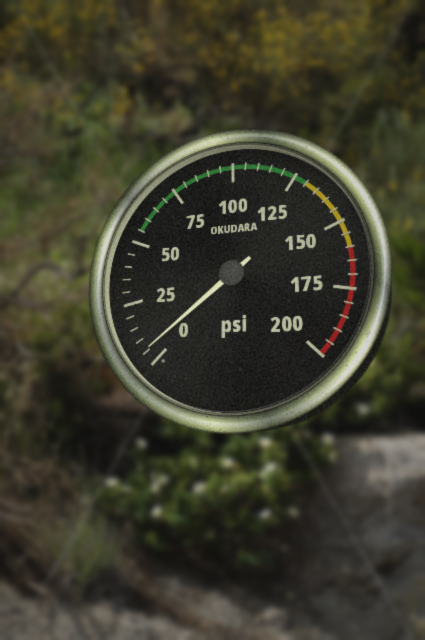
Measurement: 5,psi
